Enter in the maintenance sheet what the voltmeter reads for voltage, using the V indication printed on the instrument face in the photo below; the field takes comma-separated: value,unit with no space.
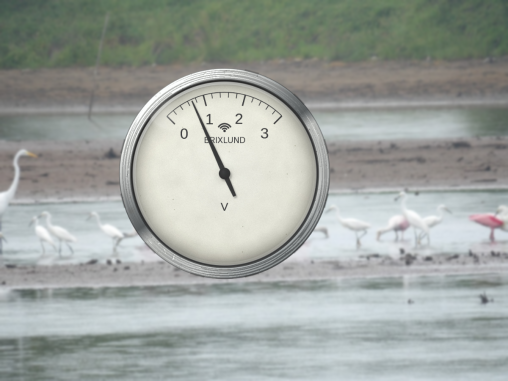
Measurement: 0.7,V
